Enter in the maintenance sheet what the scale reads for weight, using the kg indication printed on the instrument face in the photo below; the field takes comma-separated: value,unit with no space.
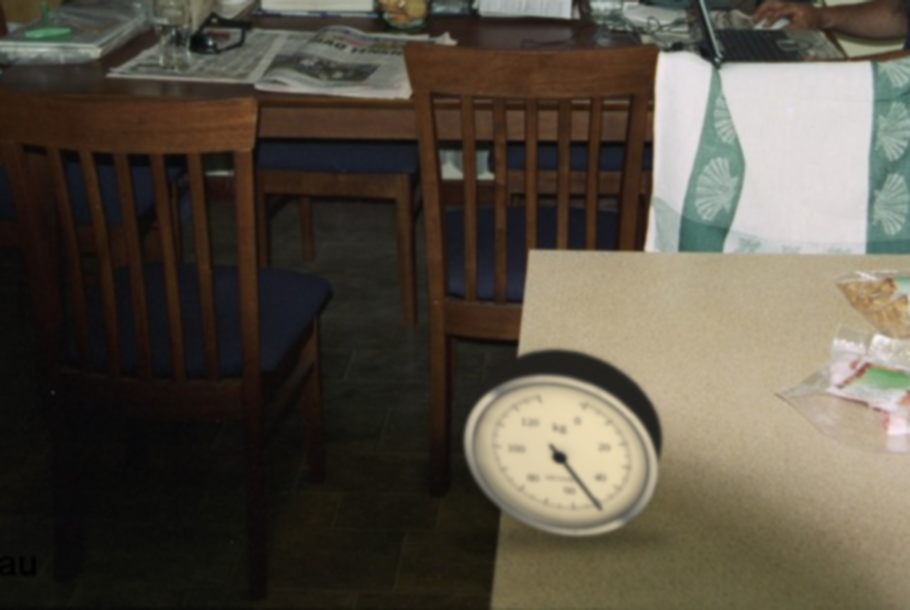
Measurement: 50,kg
